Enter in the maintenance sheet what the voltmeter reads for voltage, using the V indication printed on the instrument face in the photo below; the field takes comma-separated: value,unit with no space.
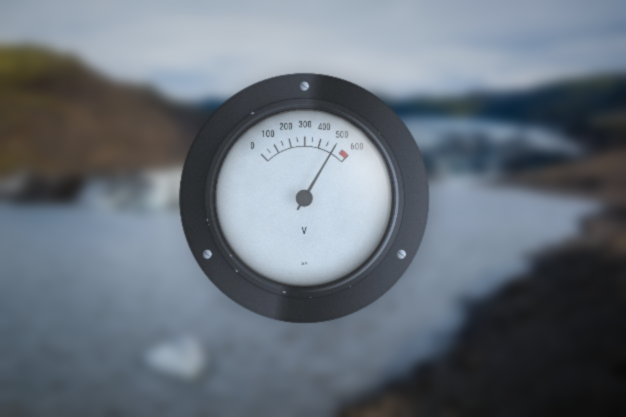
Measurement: 500,V
